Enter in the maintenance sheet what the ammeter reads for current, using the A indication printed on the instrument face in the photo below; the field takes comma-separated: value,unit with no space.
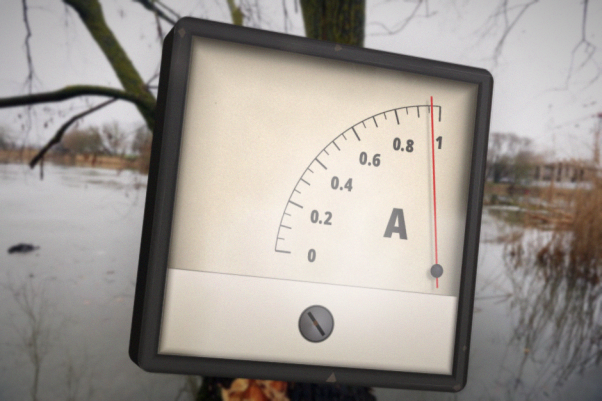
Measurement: 0.95,A
